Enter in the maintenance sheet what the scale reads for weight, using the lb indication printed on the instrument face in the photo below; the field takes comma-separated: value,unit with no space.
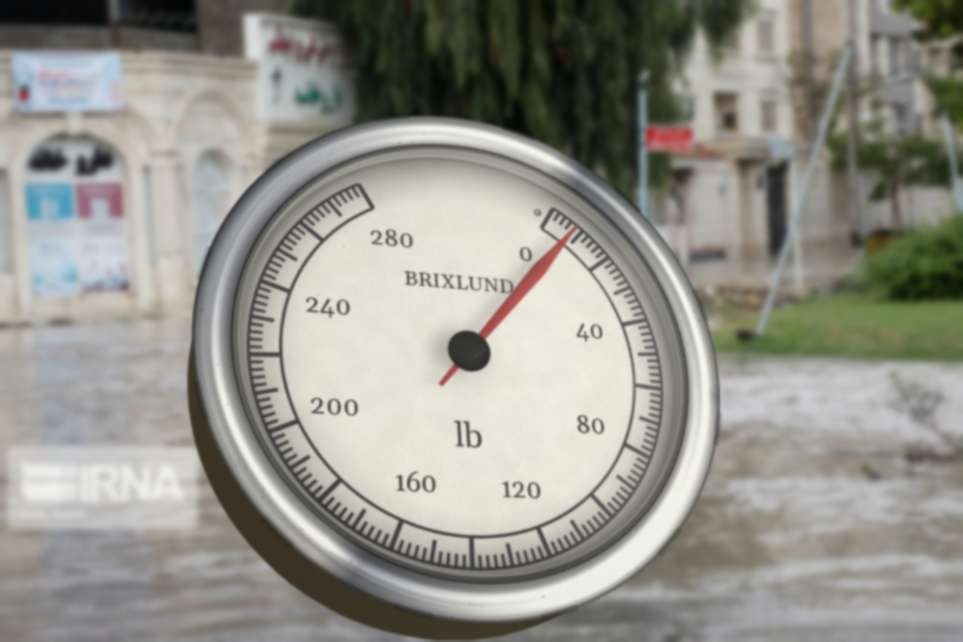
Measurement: 8,lb
